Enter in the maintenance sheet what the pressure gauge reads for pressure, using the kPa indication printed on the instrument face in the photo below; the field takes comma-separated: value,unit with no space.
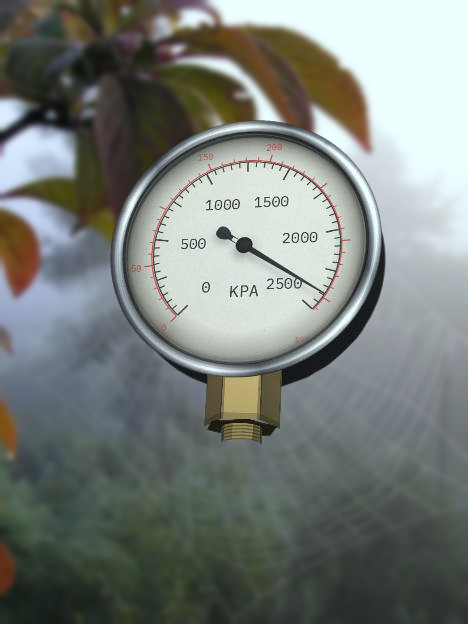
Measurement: 2400,kPa
